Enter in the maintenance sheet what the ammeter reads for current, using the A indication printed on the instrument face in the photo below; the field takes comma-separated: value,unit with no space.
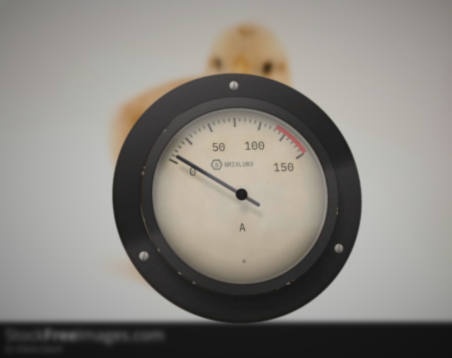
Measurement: 5,A
